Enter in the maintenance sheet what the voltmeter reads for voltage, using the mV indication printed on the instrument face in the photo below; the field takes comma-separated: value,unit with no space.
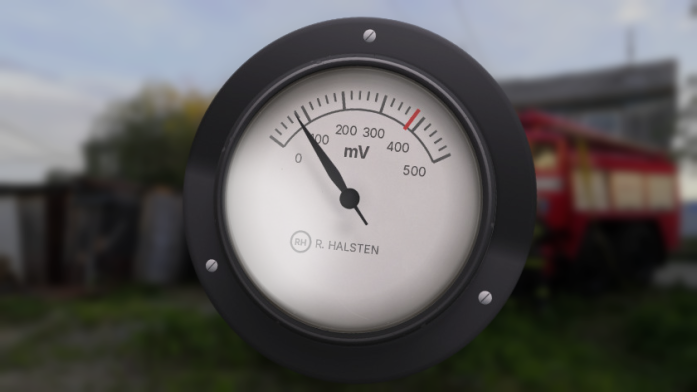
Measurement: 80,mV
